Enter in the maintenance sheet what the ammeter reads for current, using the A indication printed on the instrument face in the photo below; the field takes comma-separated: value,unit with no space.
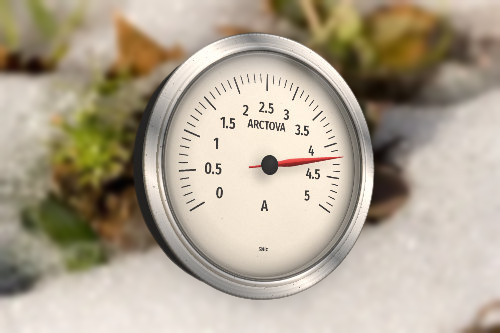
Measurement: 4.2,A
